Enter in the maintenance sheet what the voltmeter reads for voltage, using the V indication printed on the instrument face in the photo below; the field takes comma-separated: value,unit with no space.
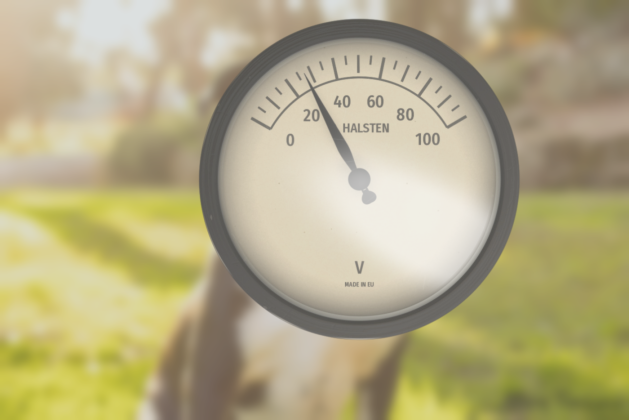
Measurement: 27.5,V
